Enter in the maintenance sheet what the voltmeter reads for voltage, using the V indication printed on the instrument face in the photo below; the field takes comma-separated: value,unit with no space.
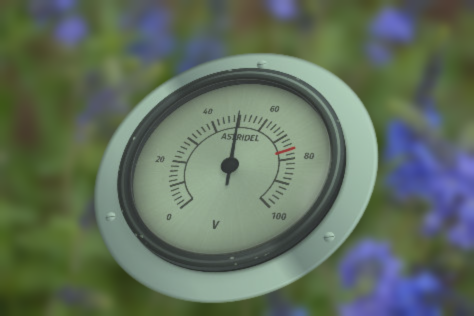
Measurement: 50,V
